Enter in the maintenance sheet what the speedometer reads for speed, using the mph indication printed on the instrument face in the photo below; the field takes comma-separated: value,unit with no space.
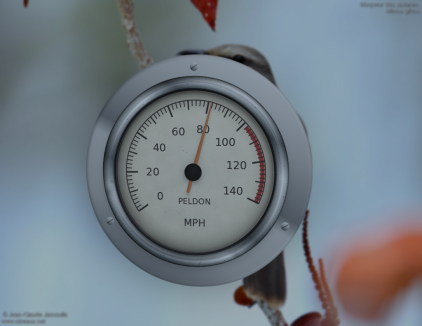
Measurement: 82,mph
